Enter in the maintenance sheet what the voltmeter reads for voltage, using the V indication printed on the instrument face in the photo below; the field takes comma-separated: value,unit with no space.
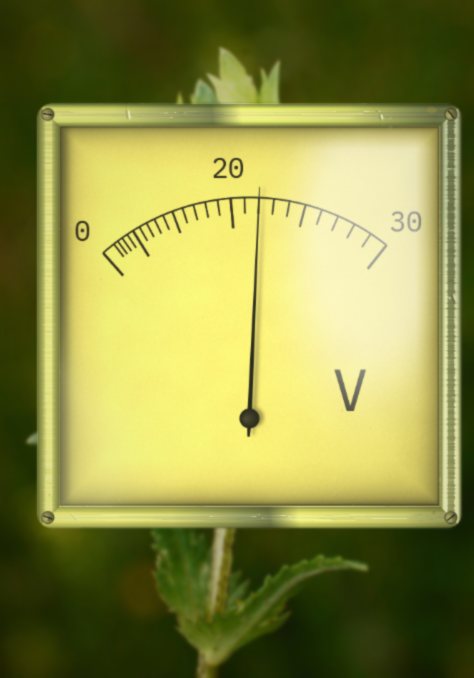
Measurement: 22,V
